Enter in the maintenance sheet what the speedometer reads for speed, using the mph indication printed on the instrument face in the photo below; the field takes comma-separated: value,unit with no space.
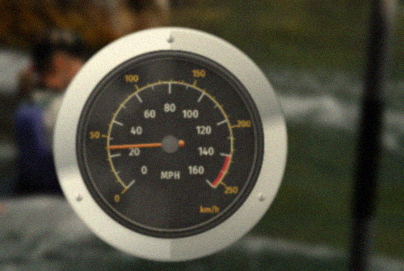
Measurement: 25,mph
